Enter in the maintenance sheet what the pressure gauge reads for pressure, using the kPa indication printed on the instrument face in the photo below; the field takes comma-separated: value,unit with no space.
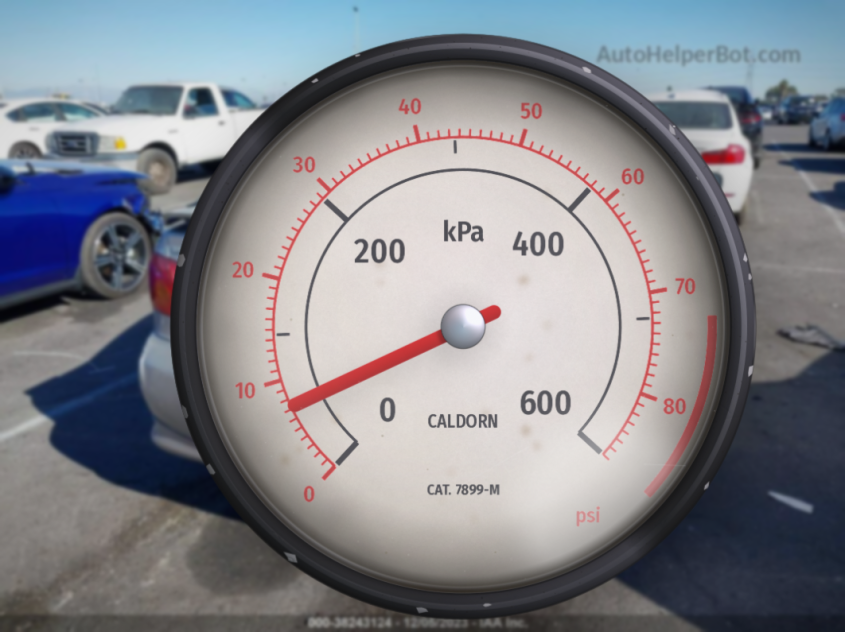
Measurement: 50,kPa
